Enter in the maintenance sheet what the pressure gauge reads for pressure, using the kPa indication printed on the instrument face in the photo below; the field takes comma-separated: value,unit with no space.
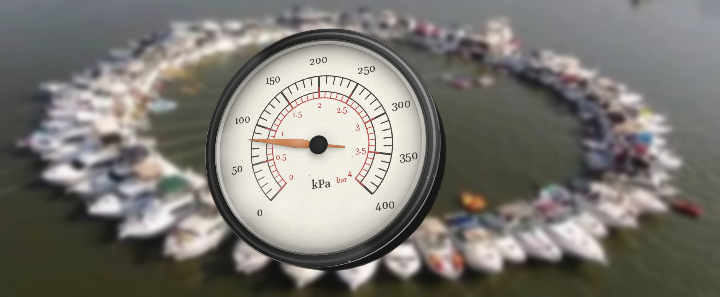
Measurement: 80,kPa
